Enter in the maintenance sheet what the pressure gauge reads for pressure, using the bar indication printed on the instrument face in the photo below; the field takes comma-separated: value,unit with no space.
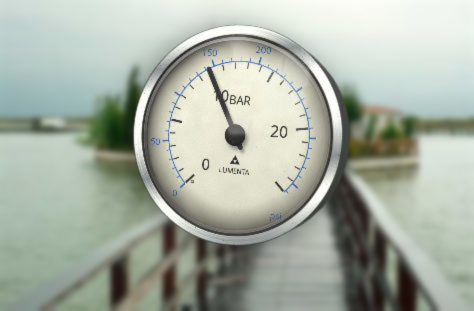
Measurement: 10,bar
